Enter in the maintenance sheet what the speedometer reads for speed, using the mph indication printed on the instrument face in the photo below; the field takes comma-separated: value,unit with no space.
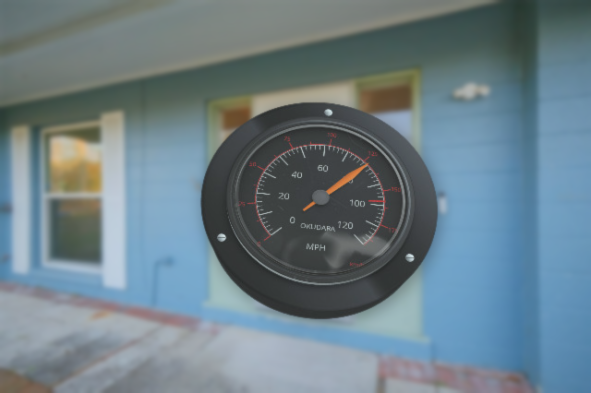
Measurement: 80,mph
